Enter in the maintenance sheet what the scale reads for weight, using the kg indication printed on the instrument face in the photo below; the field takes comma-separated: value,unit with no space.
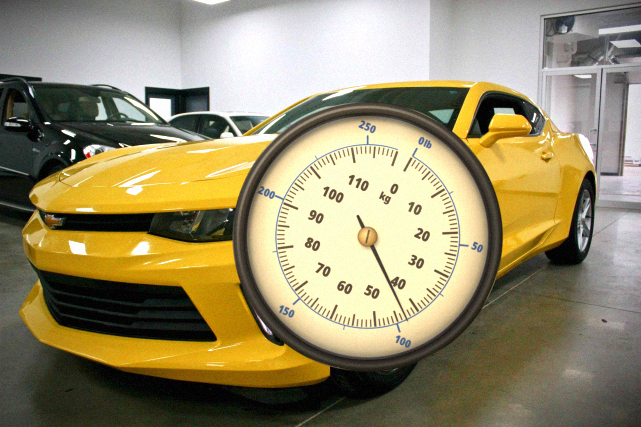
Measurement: 43,kg
